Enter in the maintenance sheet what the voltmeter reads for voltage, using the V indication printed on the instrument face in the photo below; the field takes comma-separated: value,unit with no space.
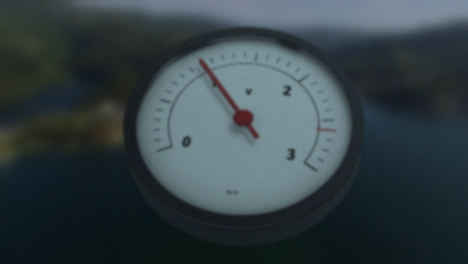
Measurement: 1,V
